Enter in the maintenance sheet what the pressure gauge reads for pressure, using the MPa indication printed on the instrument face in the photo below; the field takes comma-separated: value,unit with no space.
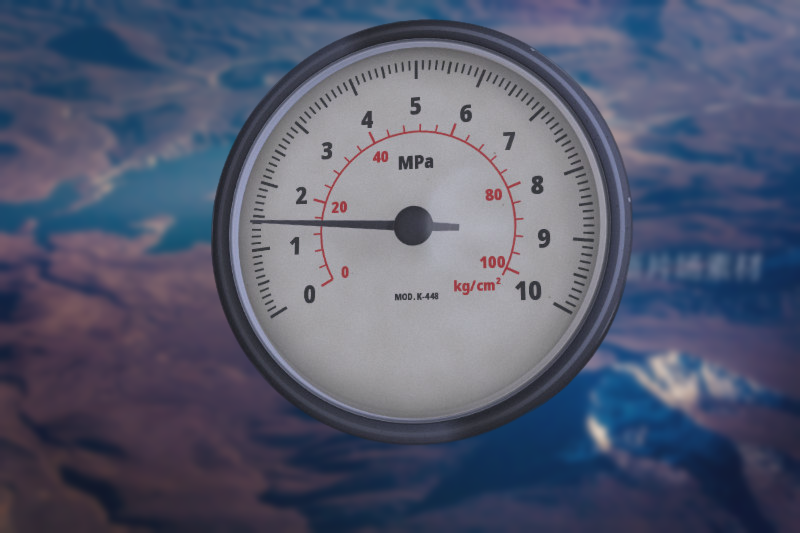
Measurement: 1.4,MPa
